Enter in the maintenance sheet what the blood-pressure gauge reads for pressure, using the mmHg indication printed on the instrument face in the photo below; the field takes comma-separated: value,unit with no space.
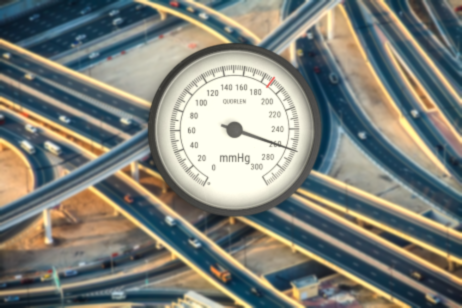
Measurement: 260,mmHg
